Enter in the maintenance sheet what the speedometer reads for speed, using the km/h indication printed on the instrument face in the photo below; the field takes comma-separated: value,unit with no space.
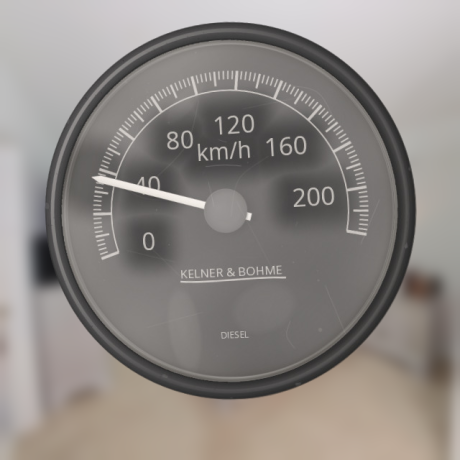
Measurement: 36,km/h
